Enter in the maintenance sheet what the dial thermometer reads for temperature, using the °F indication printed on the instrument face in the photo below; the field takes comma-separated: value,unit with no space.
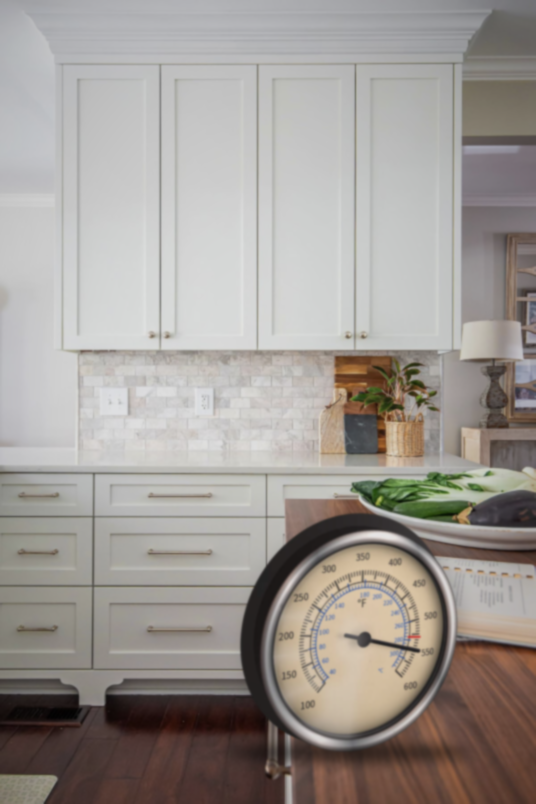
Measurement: 550,°F
